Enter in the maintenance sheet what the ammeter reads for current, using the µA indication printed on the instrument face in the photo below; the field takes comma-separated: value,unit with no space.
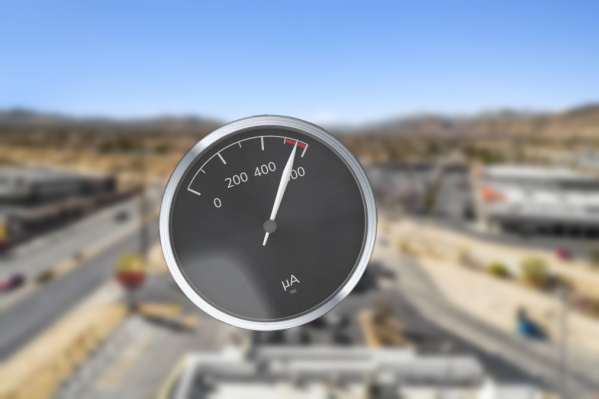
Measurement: 550,µA
